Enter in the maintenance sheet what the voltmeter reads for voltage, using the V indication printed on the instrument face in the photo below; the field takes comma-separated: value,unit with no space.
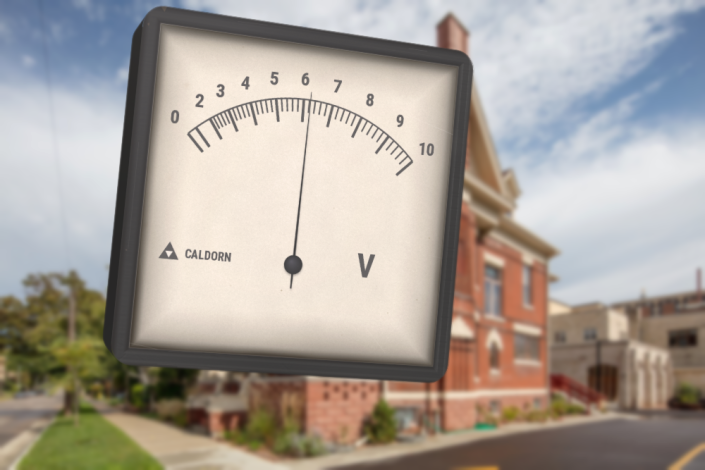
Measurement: 6.2,V
